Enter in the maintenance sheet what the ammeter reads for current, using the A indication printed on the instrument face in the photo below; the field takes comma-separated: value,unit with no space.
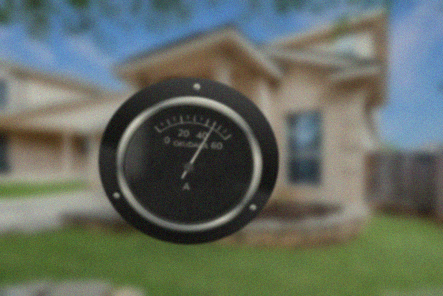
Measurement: 45,A
